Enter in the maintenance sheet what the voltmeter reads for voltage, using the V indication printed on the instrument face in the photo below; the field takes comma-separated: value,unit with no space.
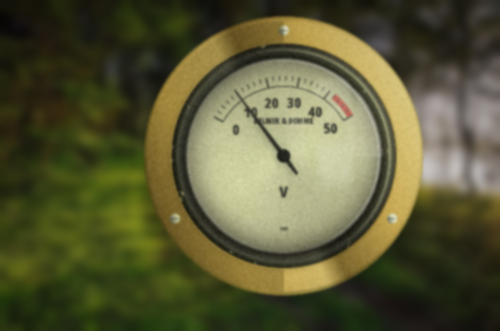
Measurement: 10,V
